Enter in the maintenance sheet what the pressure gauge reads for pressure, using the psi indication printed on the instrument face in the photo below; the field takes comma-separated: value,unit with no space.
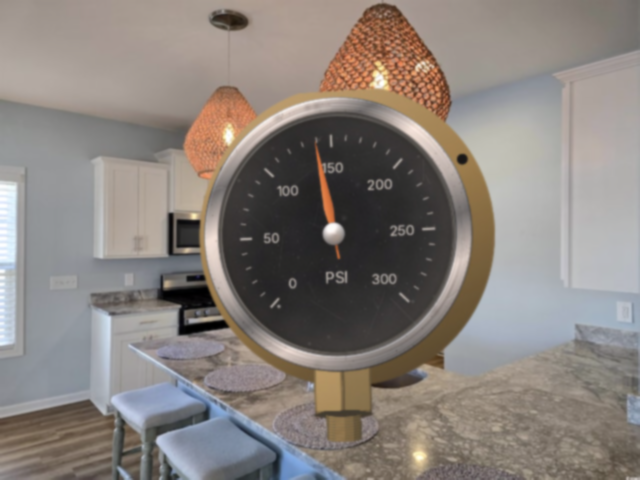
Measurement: 140,psi
